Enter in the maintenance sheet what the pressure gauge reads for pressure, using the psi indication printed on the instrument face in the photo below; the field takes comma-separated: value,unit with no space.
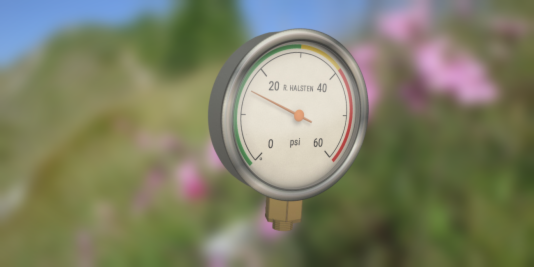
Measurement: 15,psi
